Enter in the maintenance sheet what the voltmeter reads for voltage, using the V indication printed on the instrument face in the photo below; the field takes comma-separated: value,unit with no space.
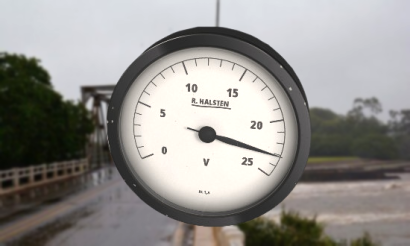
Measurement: 23,V
